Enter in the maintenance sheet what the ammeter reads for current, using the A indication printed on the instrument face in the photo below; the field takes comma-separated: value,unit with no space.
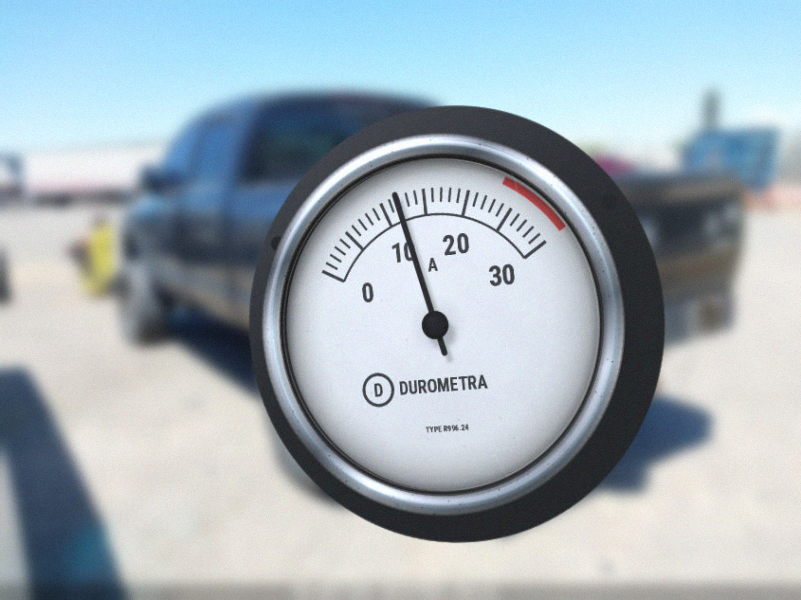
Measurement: 12,A
